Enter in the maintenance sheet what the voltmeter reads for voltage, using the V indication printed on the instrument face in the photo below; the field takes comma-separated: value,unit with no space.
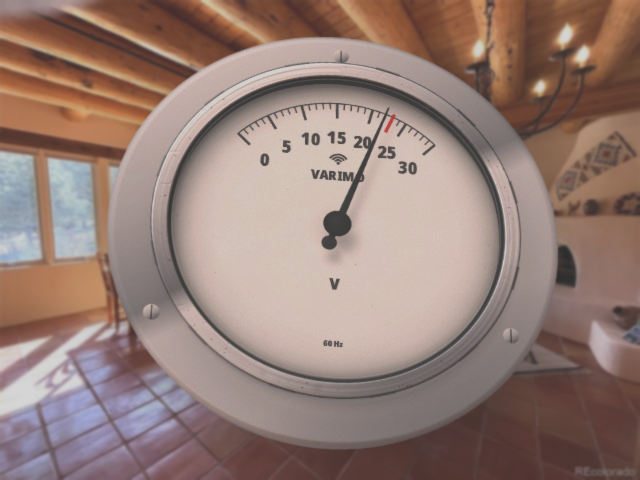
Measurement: 22,V
